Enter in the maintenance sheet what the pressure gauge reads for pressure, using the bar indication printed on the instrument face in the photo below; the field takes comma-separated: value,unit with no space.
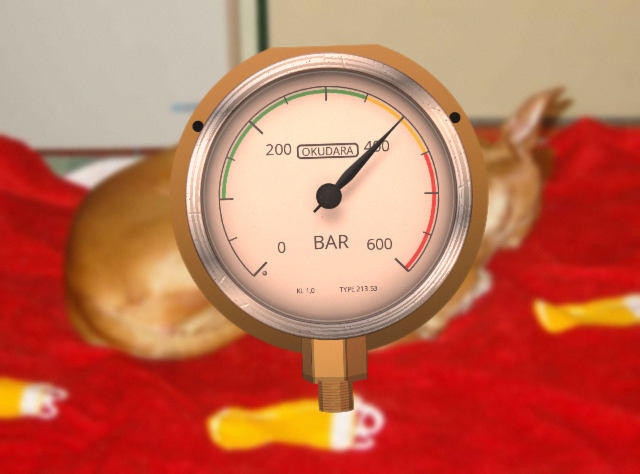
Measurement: 400,bar
